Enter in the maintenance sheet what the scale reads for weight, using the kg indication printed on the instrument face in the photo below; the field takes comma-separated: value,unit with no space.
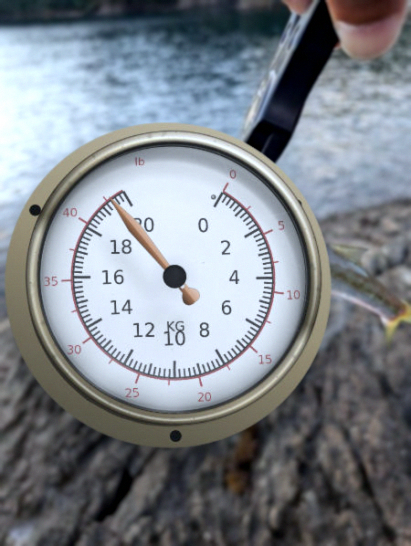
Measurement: 19.4,kg
